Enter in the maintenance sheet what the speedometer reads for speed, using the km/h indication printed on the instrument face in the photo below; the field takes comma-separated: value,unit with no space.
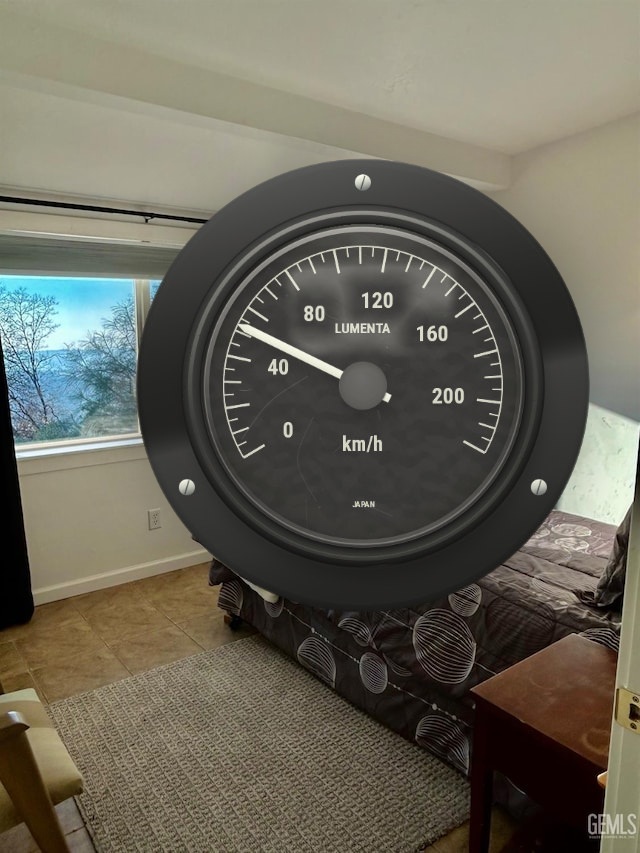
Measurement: 52.5,km/h
